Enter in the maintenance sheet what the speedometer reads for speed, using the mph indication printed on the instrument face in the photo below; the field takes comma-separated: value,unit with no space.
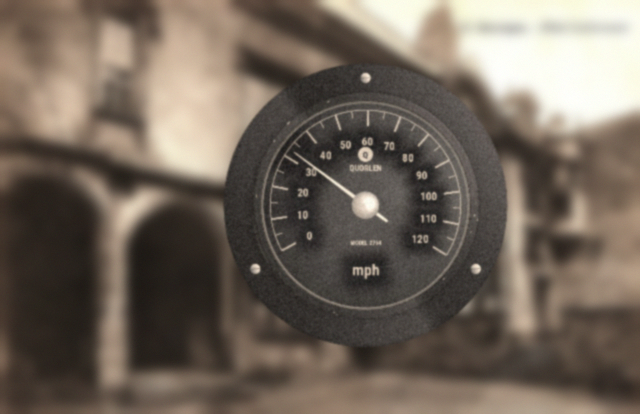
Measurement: 32.5,mph
